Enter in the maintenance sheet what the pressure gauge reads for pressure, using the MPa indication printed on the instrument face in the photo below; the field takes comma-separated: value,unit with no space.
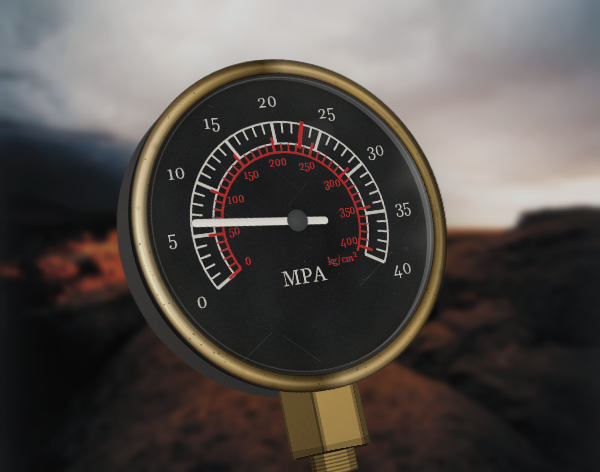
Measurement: 6,MPa
